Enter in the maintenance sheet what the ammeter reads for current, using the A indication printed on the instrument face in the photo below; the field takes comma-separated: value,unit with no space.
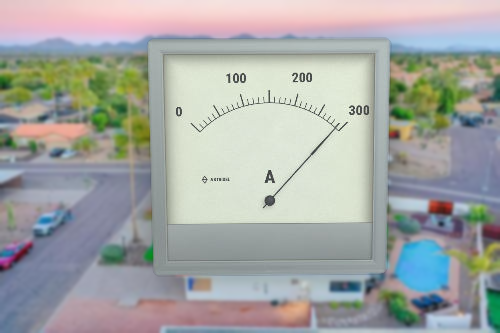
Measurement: 290,A
